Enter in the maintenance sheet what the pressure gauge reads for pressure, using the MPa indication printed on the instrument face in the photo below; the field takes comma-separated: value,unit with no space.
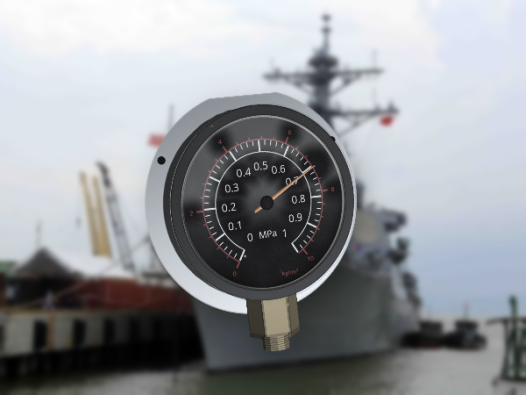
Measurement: 0.7,MPa
